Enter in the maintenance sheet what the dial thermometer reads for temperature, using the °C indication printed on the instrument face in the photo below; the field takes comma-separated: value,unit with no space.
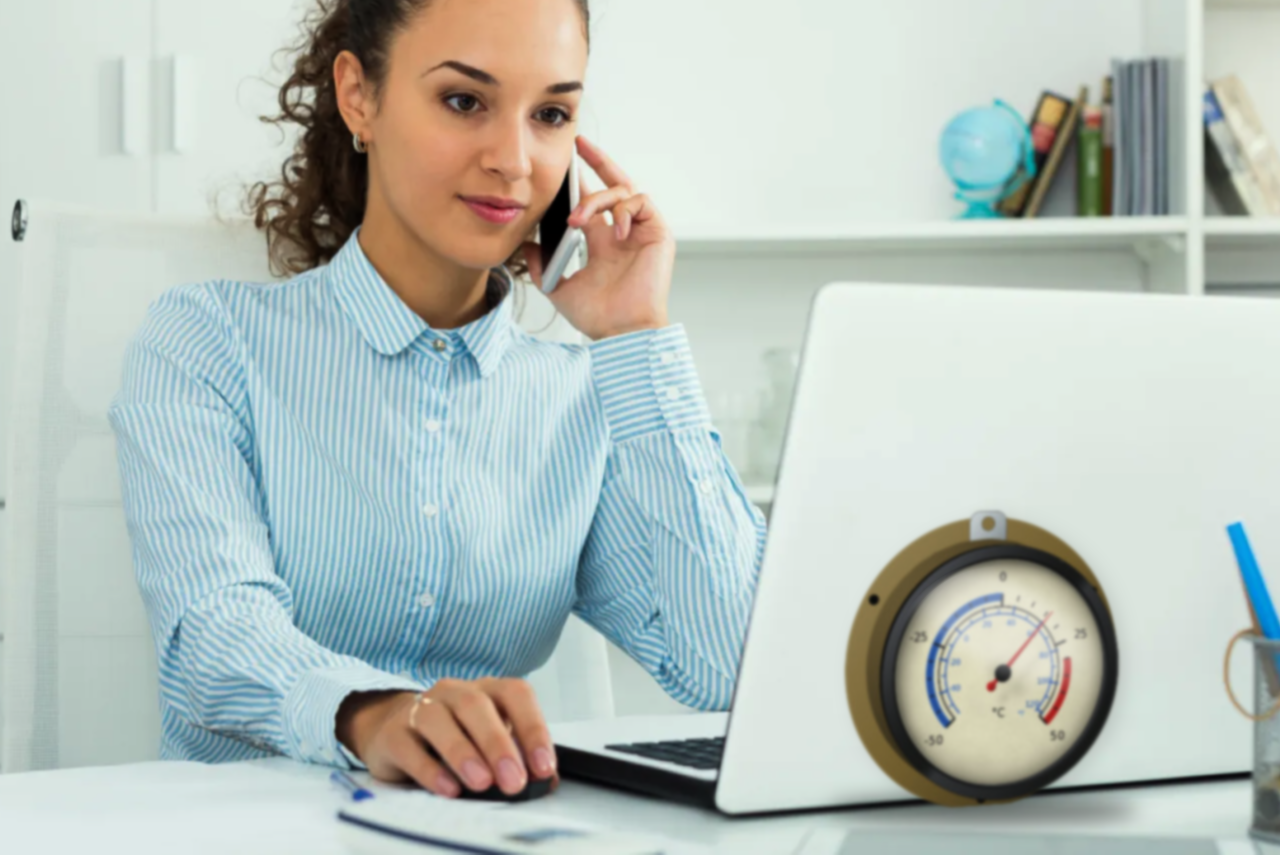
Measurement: 15,°C
